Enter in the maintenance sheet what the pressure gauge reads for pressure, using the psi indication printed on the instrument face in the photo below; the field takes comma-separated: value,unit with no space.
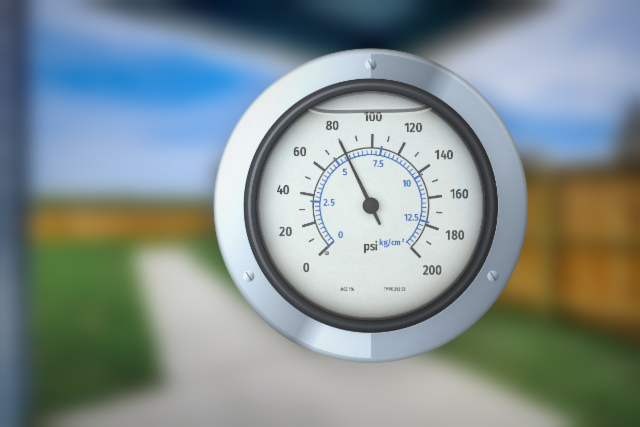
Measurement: 80,psi
